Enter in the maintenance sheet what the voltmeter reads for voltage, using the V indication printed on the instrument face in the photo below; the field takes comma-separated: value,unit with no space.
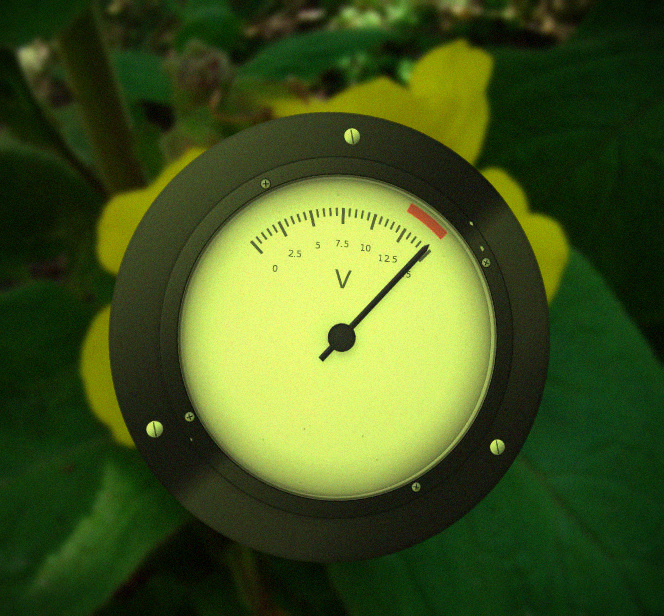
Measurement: 14.5,V
